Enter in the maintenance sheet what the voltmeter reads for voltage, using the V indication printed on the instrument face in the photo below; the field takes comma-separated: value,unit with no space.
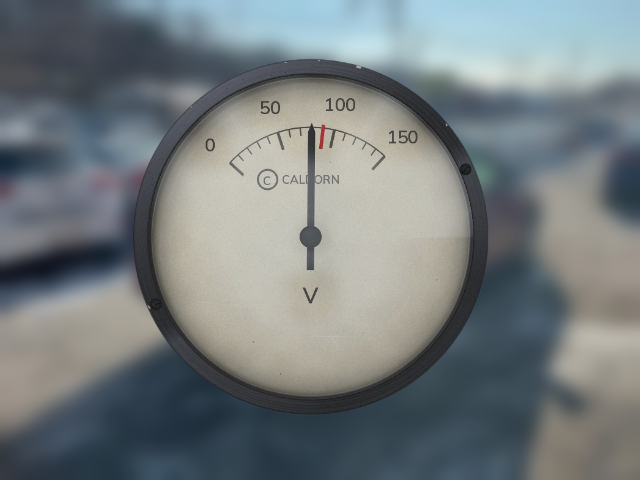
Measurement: 80,V
